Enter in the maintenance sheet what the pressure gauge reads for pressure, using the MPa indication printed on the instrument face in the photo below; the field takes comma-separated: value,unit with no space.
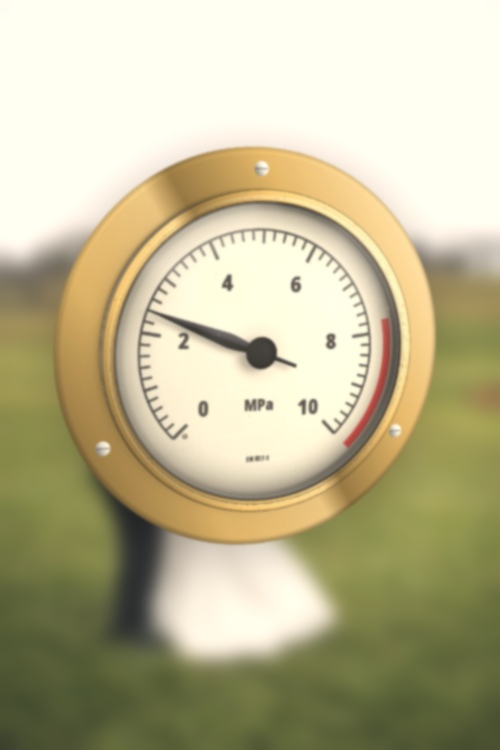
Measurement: 2.4,MPa
